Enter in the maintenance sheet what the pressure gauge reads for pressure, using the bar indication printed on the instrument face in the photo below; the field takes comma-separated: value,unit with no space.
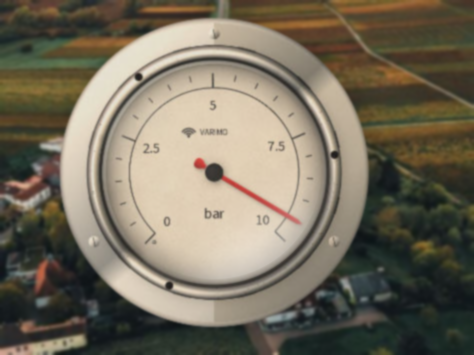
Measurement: 9.5,bar
